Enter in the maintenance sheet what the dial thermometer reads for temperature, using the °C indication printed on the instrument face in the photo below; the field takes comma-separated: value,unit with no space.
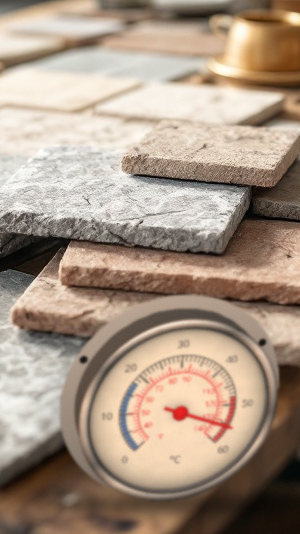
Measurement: 55,°C
